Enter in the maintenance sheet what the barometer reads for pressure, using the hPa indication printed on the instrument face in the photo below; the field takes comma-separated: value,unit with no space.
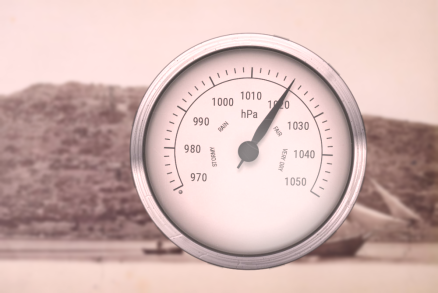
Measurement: 1020,hPa
